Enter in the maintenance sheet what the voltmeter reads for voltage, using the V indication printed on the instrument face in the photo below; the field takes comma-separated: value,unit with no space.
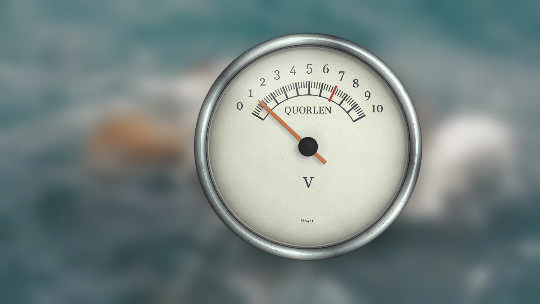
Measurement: 1,V
